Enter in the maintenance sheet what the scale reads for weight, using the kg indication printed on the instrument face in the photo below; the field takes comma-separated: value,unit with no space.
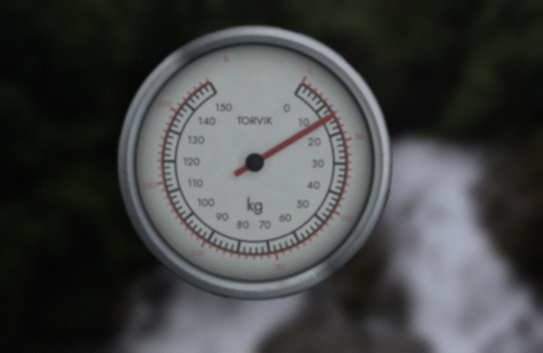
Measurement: 14,kg
